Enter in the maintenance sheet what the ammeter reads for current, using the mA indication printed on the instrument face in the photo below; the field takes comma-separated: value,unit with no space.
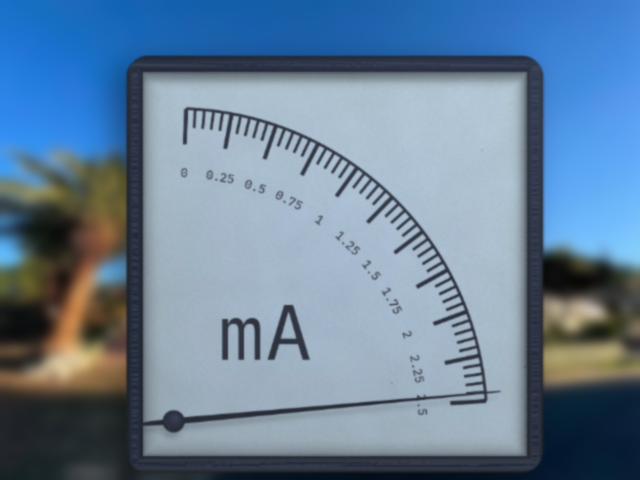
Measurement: 2.45,mA
